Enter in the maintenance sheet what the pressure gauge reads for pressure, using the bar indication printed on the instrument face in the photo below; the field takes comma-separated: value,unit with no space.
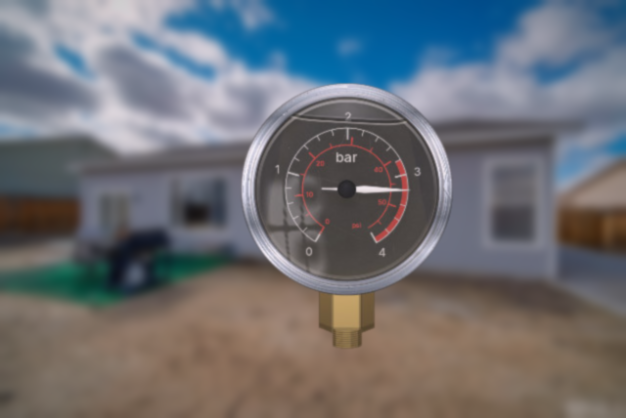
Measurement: 3.2,bar
